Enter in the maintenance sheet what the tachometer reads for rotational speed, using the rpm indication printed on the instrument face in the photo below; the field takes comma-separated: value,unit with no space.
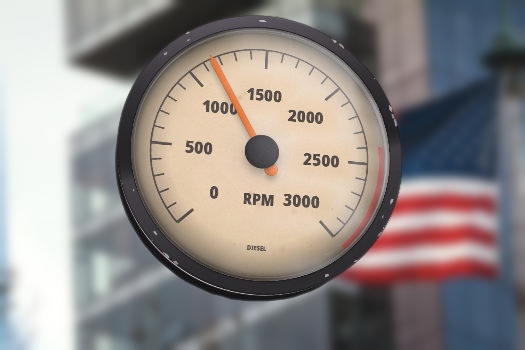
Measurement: 1150,rpm
